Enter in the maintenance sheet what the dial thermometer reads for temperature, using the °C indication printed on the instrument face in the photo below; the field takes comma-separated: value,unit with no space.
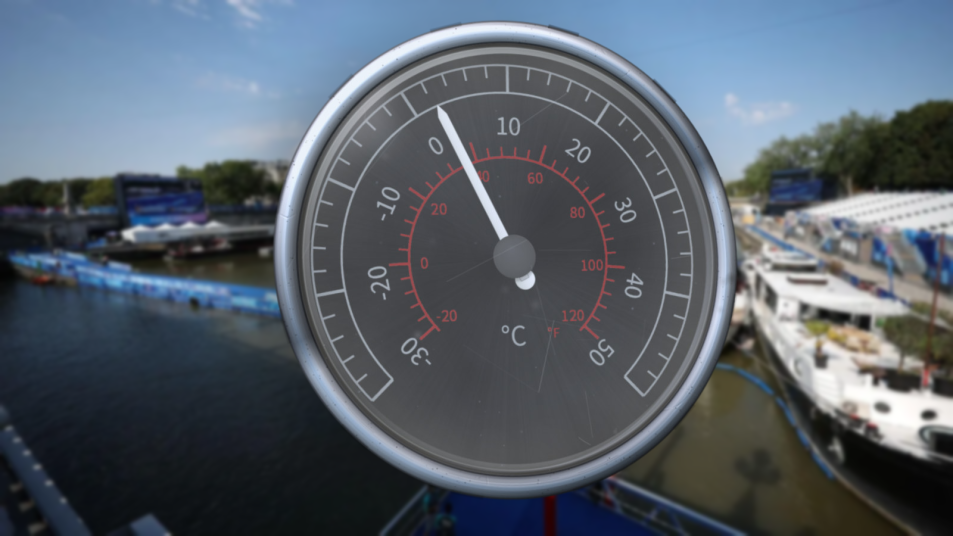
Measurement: 2,°C
